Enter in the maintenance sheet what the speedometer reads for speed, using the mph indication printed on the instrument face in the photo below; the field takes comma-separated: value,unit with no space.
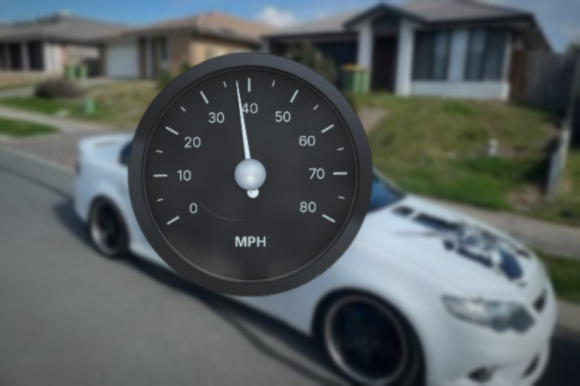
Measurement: 37.5,mph
